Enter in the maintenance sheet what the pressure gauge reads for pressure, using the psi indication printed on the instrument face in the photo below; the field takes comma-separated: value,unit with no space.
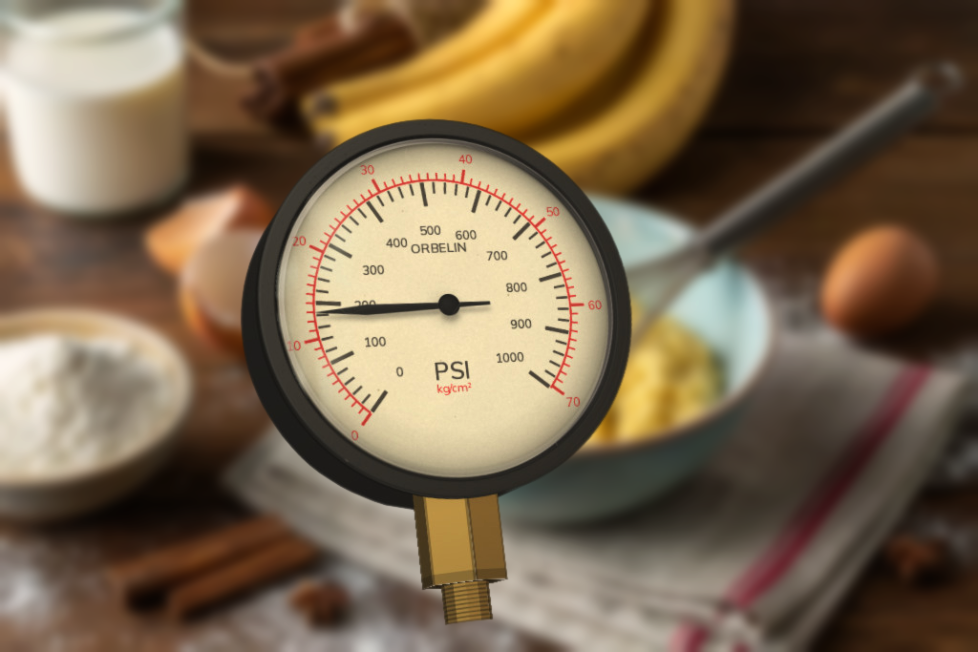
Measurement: 180,psi
